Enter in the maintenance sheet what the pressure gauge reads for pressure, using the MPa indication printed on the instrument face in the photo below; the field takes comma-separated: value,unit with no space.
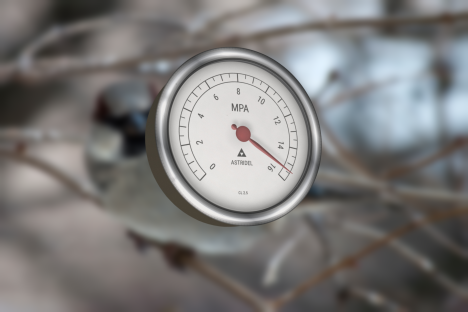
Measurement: 15.5,MPa
